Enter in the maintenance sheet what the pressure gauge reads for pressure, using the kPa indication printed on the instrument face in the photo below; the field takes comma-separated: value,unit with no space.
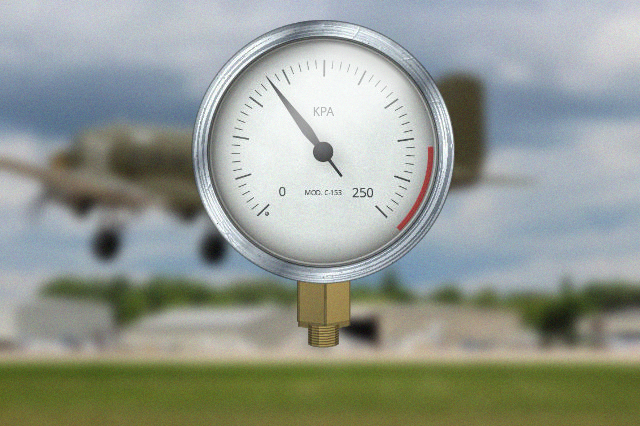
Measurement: 90,kPa
